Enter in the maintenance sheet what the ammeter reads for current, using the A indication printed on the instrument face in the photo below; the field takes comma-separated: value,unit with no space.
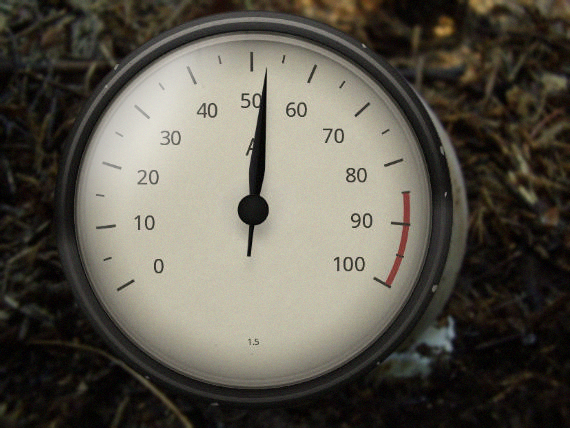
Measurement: 52.5,A
